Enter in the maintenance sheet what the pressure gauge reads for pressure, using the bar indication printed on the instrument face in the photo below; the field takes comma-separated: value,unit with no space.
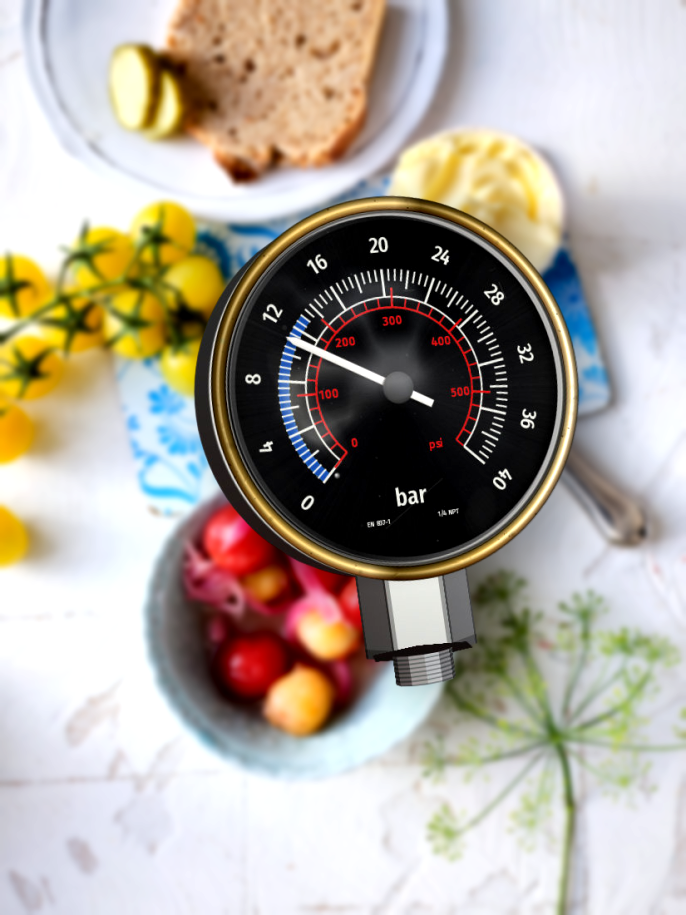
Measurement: 11,bar
